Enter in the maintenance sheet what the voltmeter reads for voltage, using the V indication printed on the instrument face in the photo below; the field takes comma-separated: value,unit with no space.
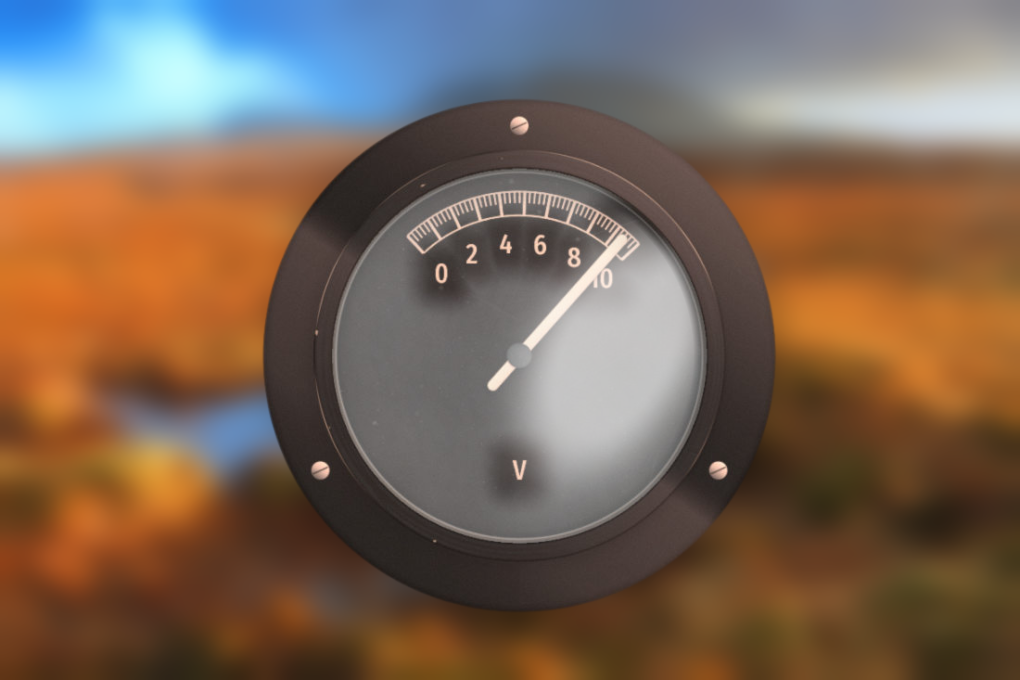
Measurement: 9.4,V
